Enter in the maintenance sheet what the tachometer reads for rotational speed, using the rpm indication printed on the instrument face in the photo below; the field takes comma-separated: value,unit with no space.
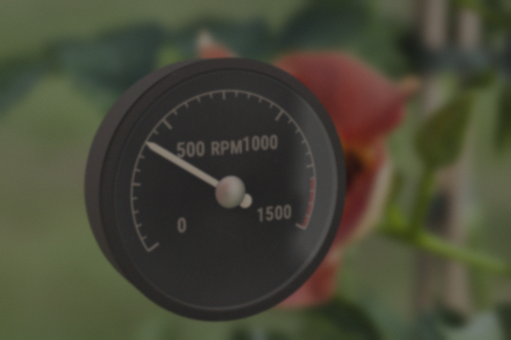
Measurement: 400,rpm
